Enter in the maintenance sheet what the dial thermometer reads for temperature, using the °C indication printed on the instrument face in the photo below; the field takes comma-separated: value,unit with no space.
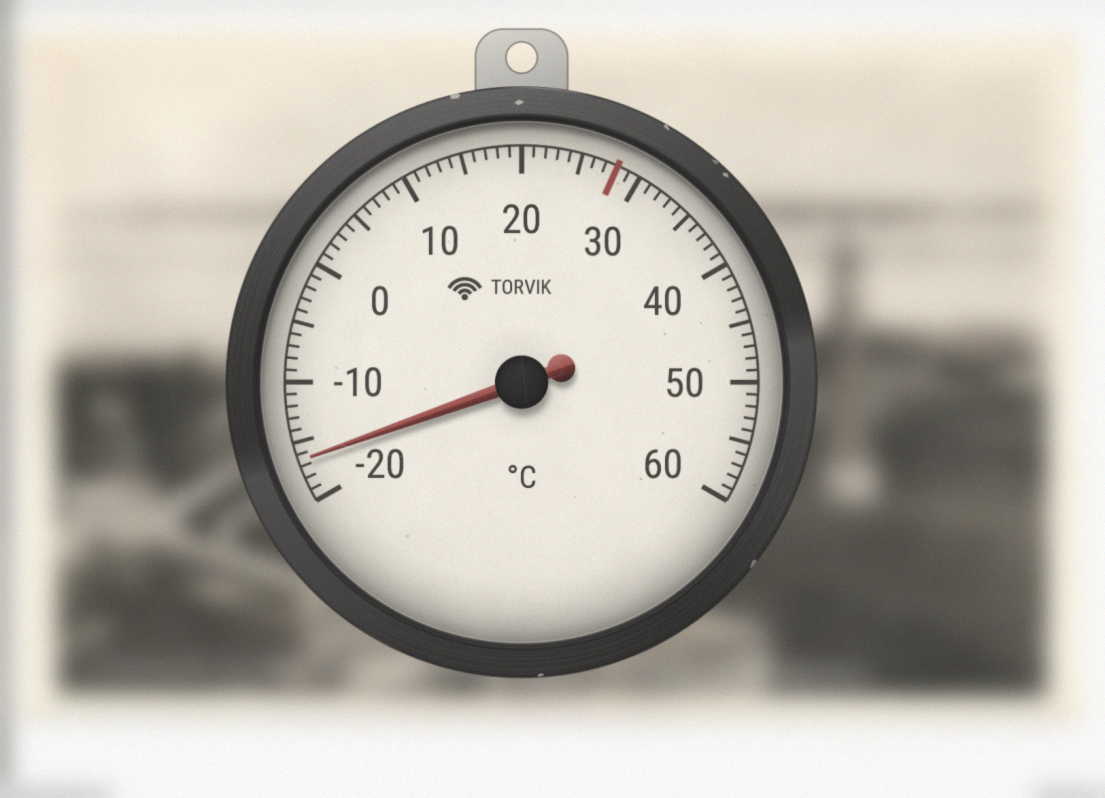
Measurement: -16.5,°C
